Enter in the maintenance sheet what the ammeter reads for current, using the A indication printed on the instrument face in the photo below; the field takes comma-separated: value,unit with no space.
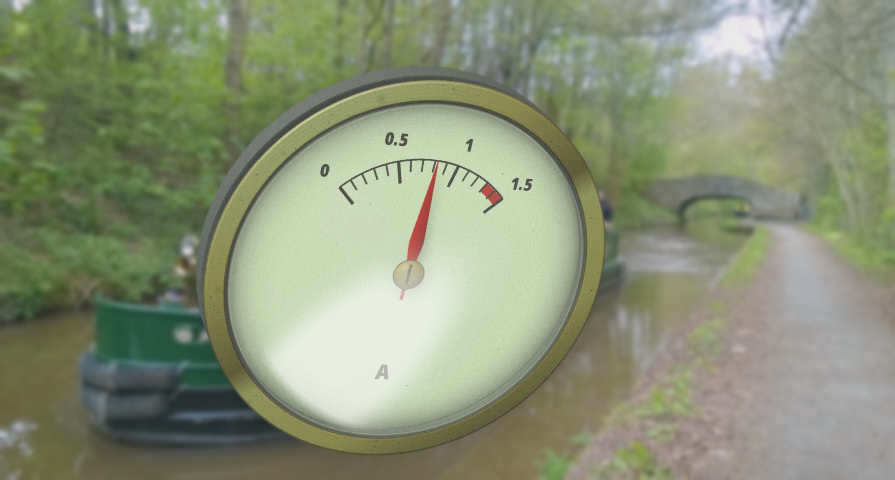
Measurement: 0.8,A
